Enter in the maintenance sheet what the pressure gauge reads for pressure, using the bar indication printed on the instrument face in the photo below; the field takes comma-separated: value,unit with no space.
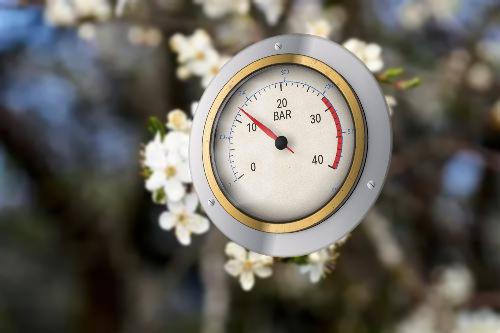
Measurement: 12,bar
